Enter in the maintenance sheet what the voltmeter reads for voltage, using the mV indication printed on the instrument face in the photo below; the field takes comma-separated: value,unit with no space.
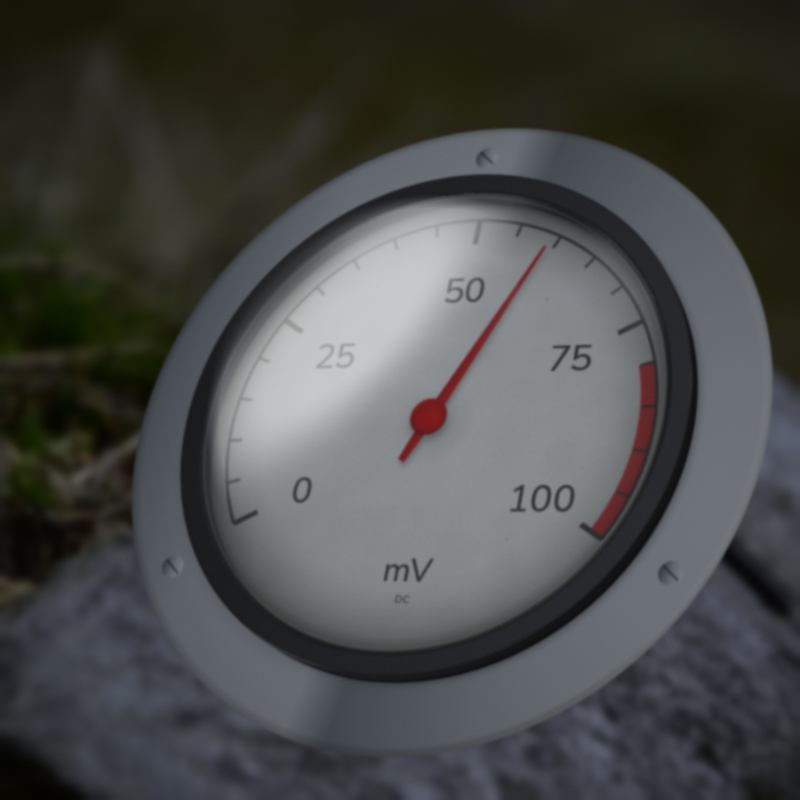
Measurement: 60,mV
